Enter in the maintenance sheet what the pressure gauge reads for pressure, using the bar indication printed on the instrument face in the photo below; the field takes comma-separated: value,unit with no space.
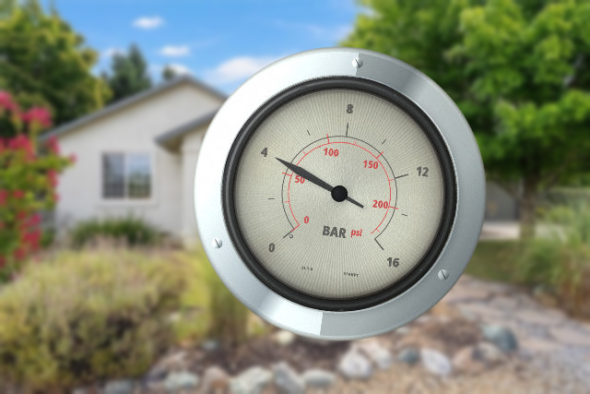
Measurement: 4,bar
